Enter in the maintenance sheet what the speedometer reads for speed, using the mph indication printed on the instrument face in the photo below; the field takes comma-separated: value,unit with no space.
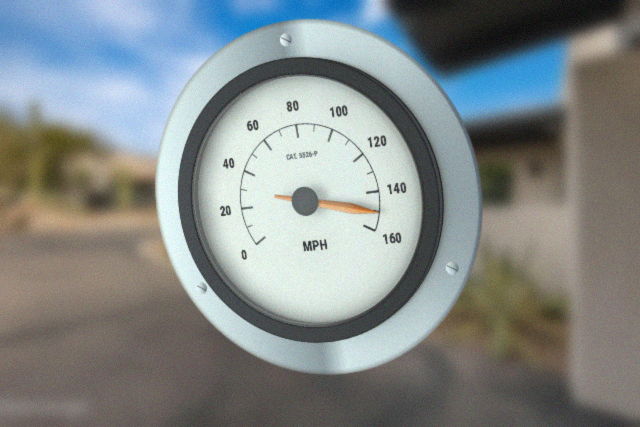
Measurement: 150,mph
